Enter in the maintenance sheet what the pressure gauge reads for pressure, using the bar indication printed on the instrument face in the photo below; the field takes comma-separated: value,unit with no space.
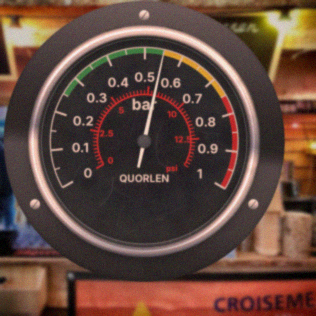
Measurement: 0.55,bar
